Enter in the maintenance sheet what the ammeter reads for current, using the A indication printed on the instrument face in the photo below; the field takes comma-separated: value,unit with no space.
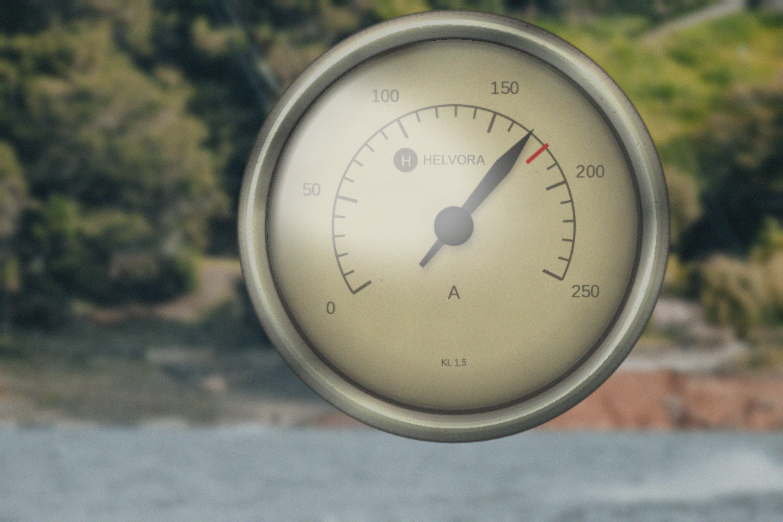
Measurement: 170,A
